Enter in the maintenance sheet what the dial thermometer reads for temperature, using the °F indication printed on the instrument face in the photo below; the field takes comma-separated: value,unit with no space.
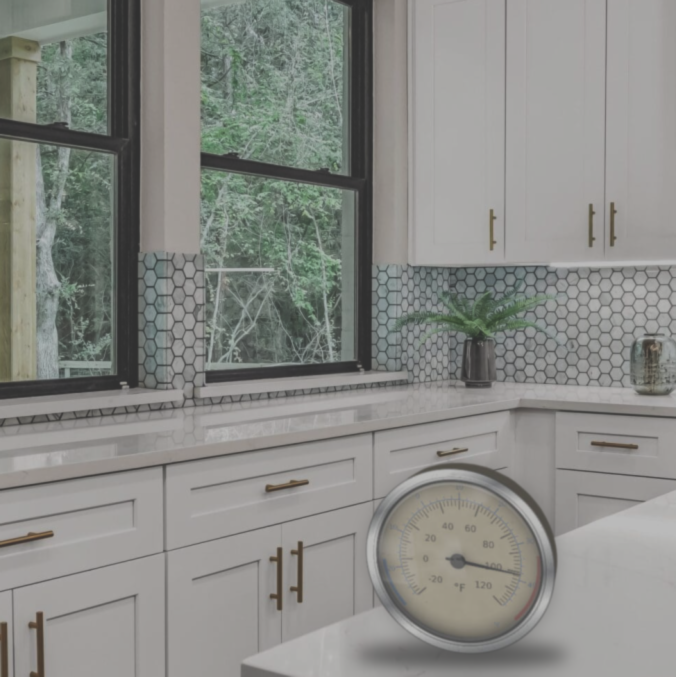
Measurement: 100,°F
